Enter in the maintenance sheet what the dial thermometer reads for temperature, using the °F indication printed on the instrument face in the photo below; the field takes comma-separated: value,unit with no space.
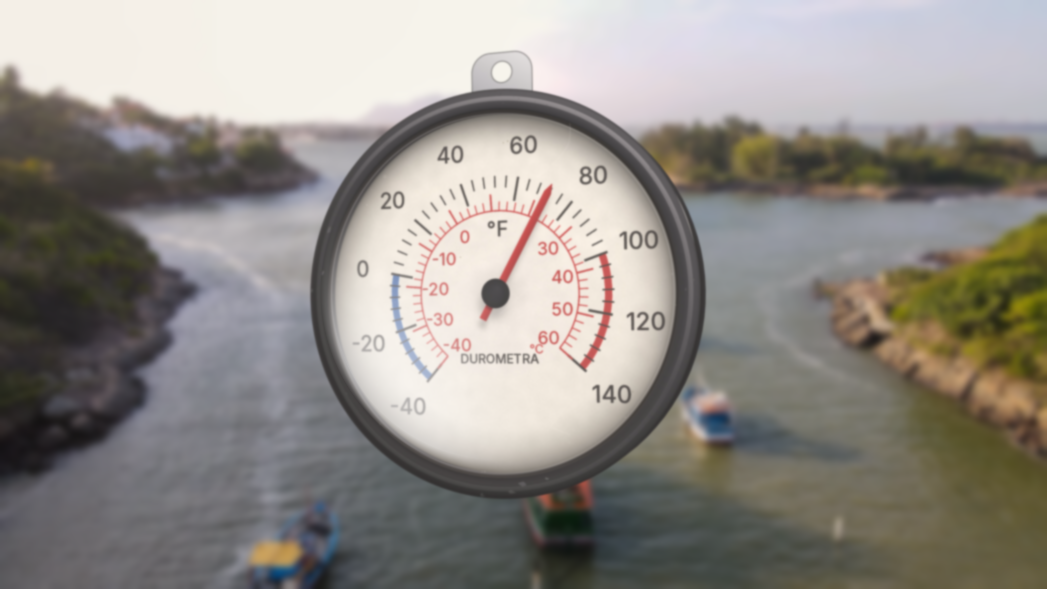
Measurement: 72,°F
